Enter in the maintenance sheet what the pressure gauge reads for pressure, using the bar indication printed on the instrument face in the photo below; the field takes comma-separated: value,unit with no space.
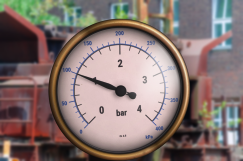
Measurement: 1,bar
